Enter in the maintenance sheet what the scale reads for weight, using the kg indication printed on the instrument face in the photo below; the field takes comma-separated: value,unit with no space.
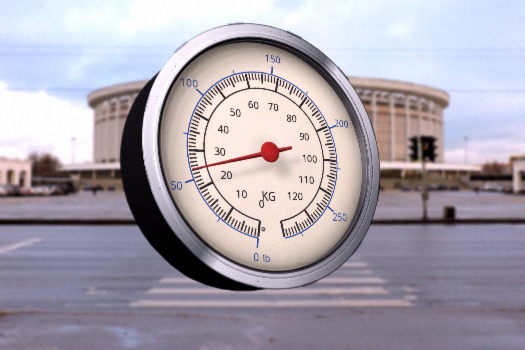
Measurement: 25,kg
